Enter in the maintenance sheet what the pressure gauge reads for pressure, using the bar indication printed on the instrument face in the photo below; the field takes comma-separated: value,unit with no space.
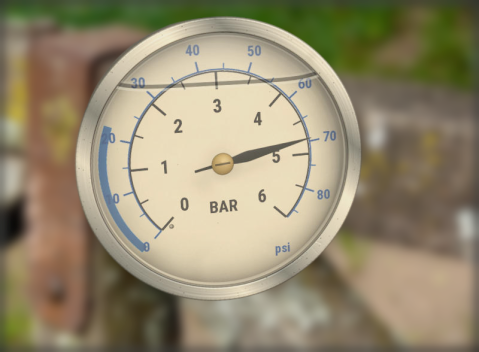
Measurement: 4.75,bar
